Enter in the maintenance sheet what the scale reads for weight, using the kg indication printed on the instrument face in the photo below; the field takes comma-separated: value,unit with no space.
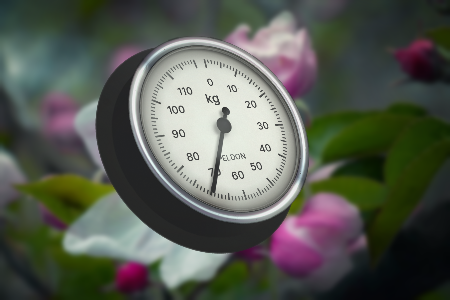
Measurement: 70,kg
